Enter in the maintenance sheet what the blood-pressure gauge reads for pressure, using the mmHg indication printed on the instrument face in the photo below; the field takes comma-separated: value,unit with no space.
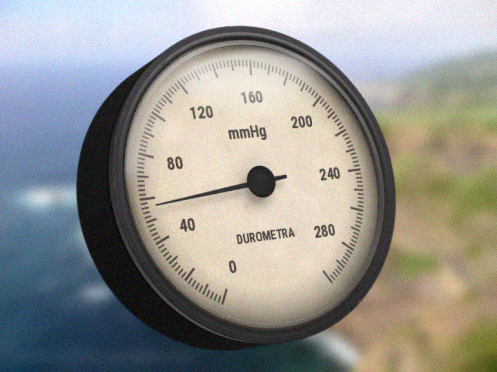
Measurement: 56,mmHg
